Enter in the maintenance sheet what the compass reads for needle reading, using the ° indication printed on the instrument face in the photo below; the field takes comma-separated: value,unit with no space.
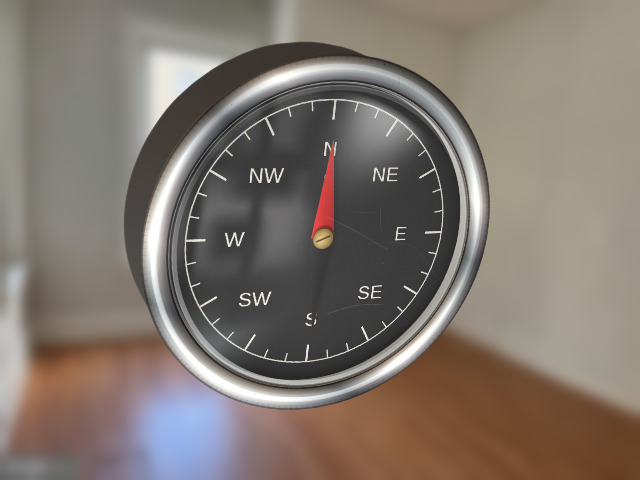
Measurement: 0,°
